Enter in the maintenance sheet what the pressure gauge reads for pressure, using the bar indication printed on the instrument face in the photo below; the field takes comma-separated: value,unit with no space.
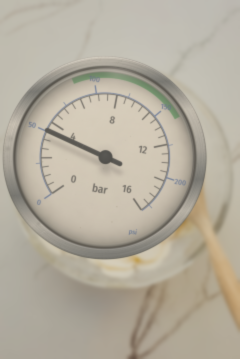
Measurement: 3.5,bar
